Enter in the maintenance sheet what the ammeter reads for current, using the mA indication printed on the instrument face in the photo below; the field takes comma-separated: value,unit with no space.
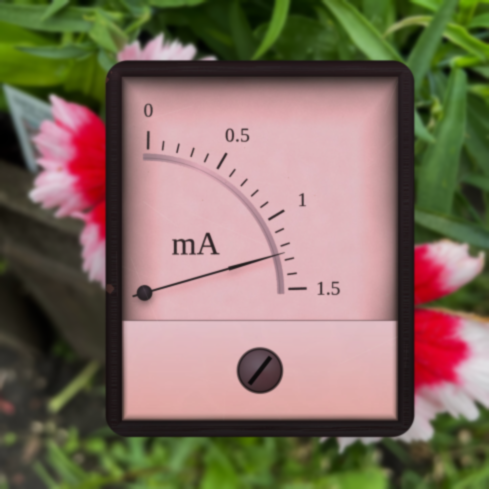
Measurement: 1.25,mA
